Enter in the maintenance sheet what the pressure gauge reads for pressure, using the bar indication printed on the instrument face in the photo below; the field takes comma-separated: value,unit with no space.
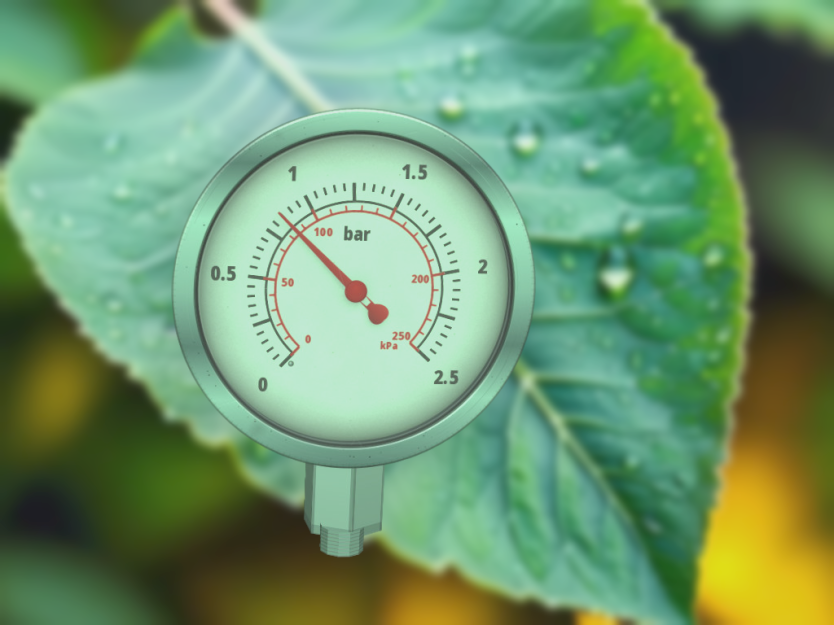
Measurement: 0.85,bar
